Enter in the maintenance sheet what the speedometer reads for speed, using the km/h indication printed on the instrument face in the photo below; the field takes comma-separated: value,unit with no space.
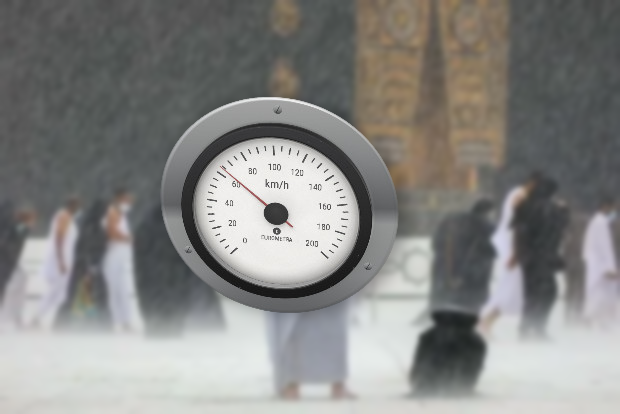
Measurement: 65,km/h
